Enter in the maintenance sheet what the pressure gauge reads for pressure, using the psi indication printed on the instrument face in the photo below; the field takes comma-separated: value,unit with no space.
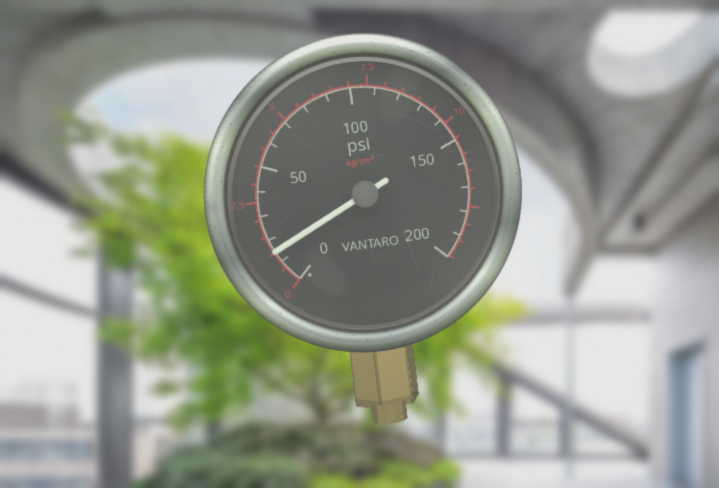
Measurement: 15,psi
